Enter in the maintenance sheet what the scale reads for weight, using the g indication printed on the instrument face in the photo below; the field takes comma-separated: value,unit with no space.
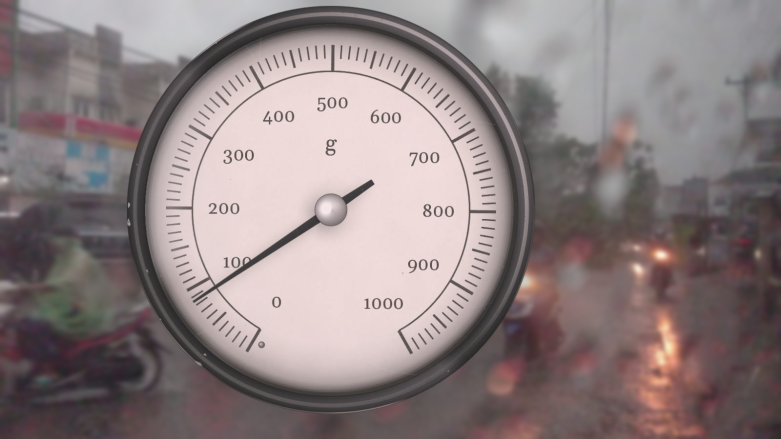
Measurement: 85,g
